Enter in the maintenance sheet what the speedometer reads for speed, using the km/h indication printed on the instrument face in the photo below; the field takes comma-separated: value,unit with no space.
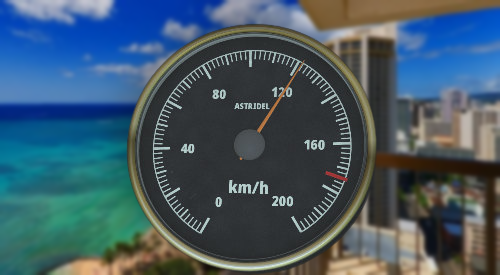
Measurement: 122,km/h
